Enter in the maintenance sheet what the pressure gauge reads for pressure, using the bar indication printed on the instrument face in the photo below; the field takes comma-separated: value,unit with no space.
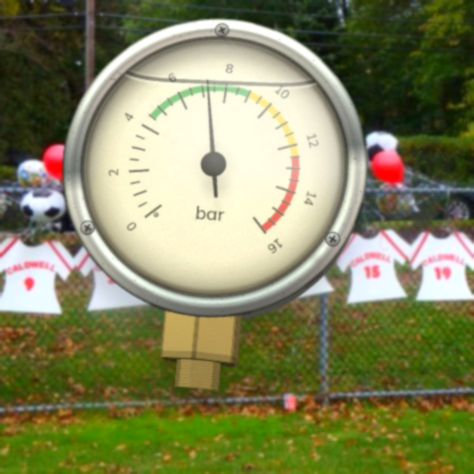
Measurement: 7.25,bar
